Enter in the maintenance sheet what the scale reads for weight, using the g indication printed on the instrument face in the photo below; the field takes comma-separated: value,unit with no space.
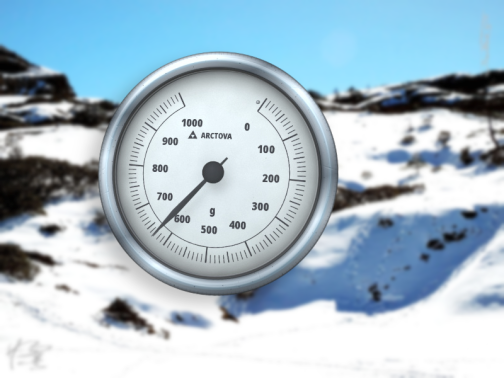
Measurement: 630,g
